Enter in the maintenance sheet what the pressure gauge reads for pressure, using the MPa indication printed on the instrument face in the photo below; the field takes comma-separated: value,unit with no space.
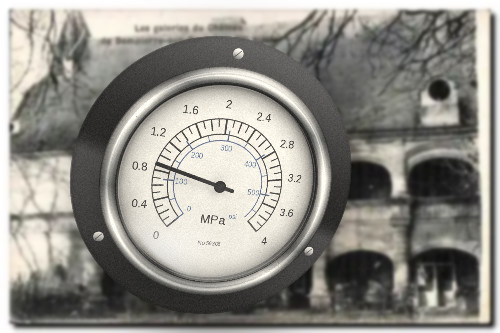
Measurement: 0.9,MPa
